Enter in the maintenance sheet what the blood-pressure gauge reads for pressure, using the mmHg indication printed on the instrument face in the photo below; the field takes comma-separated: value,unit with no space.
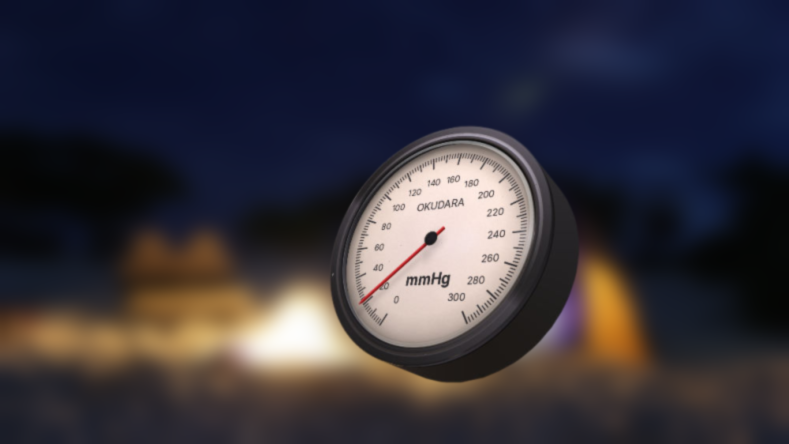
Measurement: 20,mmHg
